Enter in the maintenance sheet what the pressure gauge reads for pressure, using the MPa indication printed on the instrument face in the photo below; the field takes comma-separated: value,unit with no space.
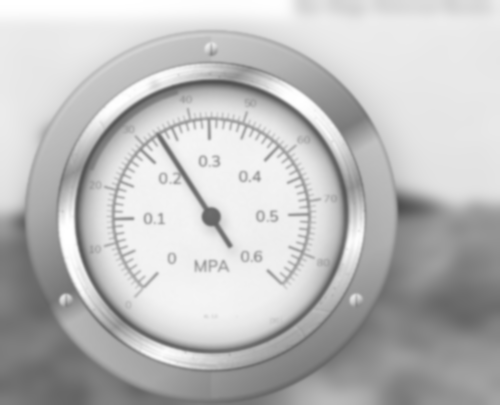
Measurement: 0.23,MPa
